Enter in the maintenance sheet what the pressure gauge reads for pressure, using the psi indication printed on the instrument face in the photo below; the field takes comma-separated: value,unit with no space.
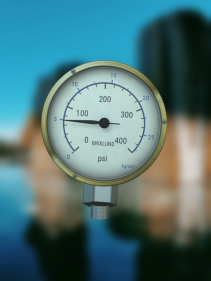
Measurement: 70,psi
